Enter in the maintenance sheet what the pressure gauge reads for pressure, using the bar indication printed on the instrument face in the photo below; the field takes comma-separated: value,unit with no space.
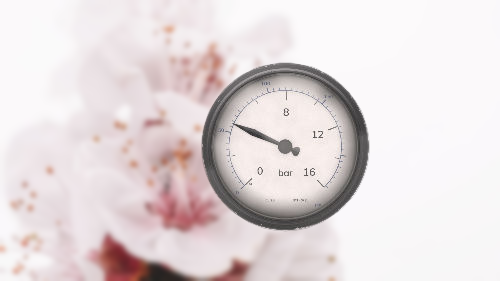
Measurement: 4,bar
